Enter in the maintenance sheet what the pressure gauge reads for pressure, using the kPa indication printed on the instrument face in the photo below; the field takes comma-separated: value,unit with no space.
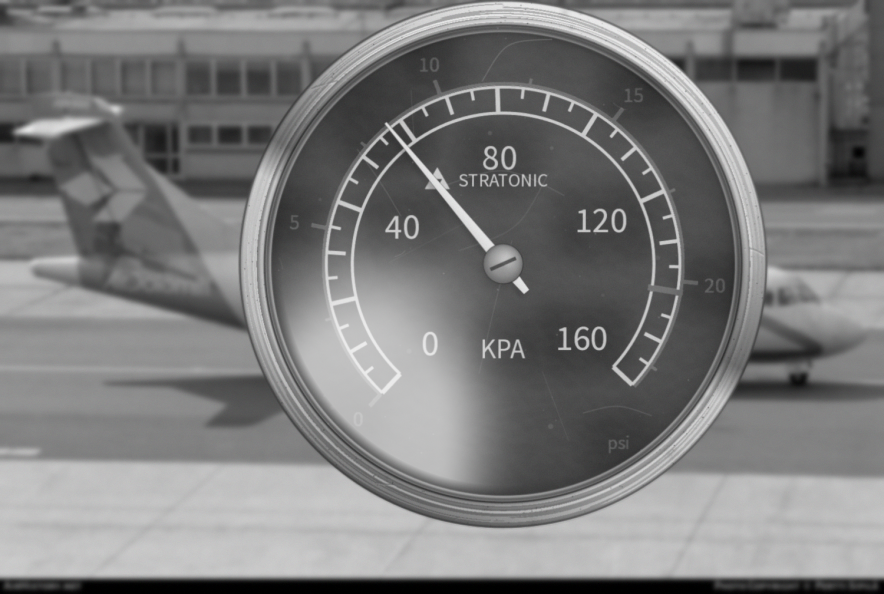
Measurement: 57.5,kPa
